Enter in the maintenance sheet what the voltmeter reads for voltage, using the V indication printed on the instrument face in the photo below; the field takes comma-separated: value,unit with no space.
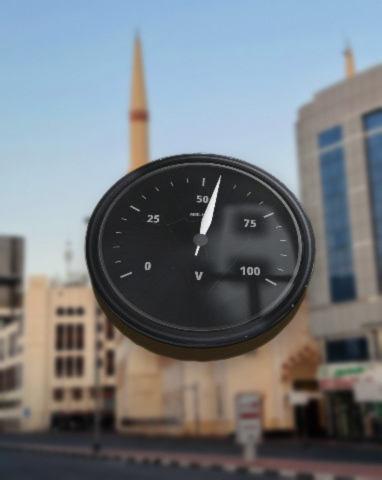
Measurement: 55,V
